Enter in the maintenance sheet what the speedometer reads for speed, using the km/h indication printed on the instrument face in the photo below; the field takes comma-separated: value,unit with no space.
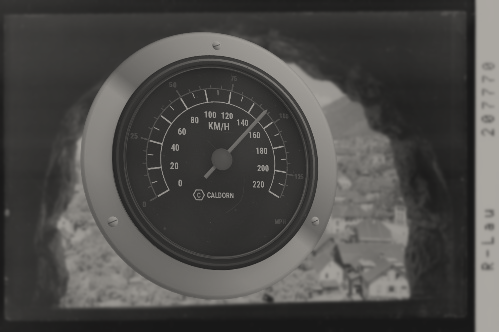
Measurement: 150,km/h
